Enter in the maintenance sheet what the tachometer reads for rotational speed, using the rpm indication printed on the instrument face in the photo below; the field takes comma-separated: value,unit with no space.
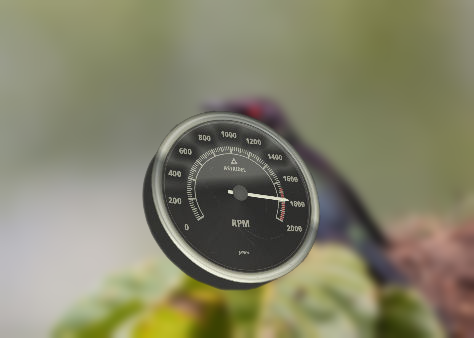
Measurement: 1800,rpm
